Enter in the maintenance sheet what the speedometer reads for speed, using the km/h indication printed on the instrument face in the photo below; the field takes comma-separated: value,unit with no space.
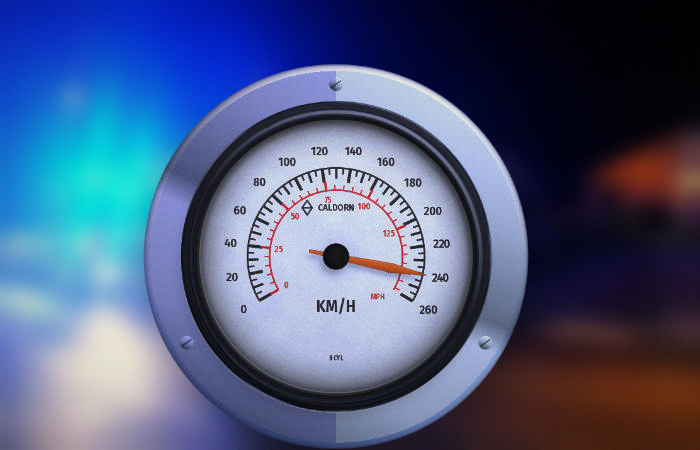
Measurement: 240,km/h
